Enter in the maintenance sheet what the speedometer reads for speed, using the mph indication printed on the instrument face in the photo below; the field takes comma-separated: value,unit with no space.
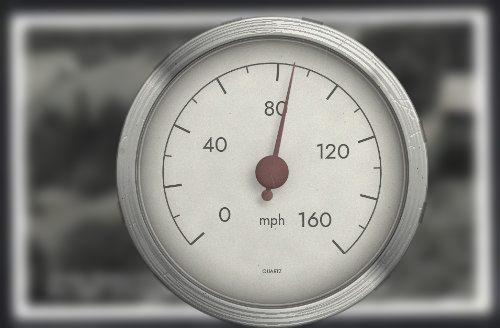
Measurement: 85,mph
